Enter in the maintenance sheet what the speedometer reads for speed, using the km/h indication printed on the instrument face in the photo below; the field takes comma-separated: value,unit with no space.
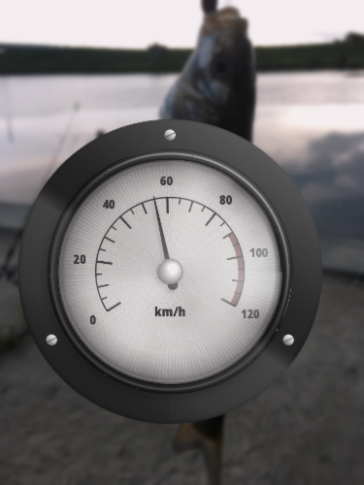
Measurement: 55,km/h
